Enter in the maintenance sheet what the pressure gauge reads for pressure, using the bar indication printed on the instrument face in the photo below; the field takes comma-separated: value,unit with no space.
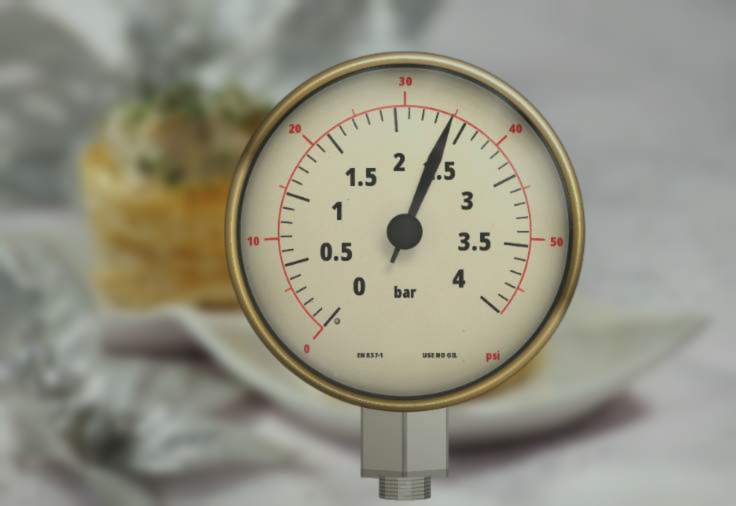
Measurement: 2.4,bar
